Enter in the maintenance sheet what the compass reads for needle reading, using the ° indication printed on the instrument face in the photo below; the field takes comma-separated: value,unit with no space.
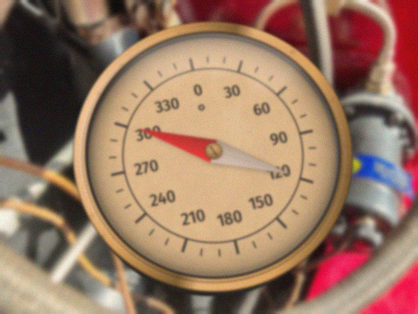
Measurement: 300,°
